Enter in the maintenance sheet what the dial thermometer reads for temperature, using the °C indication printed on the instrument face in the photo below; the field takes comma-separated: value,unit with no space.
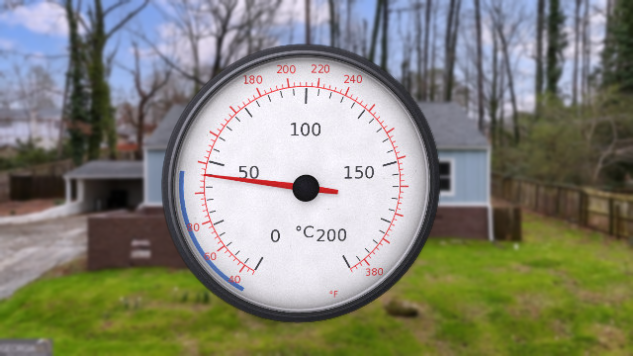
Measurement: 45,°C
